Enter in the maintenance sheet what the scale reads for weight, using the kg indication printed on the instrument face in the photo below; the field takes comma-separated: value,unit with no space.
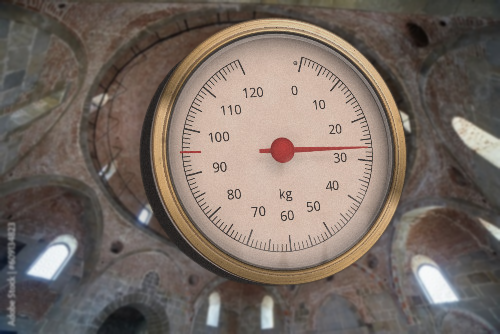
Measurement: 27,kg
